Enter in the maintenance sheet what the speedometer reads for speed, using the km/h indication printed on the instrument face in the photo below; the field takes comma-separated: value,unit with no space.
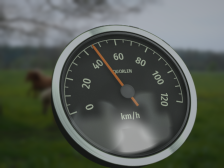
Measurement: 45,km/h
